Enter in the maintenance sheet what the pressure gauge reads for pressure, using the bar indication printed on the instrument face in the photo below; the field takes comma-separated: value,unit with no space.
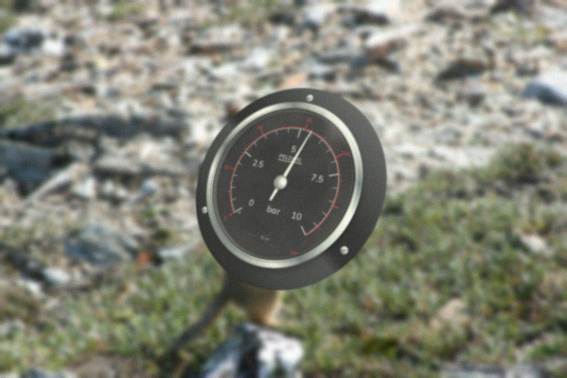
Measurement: 5.5,bar
